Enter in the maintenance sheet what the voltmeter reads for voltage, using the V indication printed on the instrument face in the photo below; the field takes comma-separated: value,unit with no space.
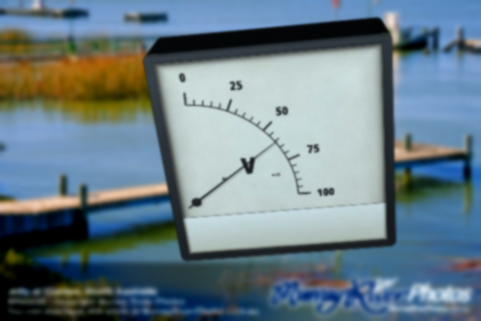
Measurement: 60,V
